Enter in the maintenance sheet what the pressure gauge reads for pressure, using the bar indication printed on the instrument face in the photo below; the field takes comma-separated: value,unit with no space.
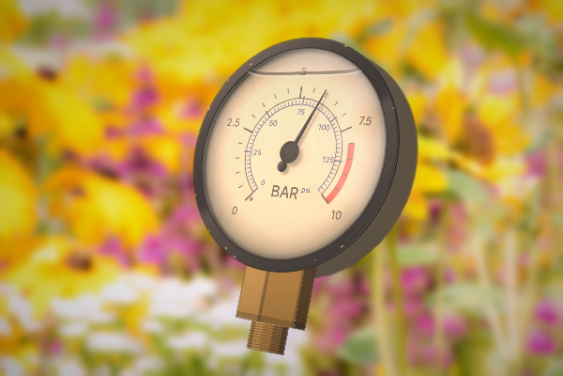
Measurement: 6,bar
